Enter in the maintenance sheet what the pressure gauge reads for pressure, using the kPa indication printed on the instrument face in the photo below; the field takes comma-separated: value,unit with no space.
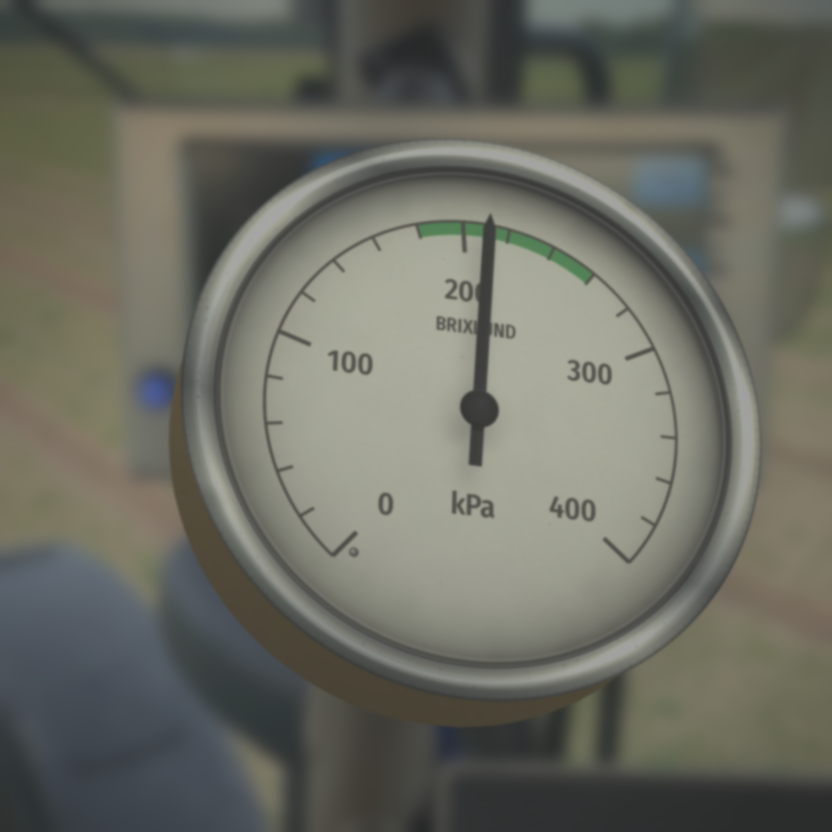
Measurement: 210,kPa
